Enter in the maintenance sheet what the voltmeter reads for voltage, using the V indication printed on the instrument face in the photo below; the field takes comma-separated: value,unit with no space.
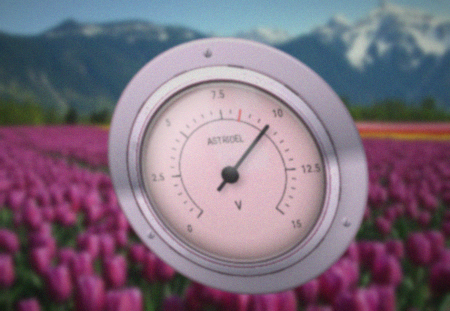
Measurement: 10,V
